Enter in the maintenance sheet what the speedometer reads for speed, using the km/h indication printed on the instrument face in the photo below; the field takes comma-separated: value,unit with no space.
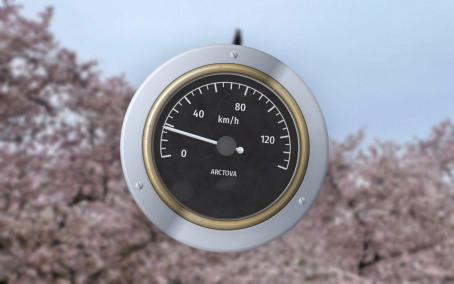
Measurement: 17.5,km/h
